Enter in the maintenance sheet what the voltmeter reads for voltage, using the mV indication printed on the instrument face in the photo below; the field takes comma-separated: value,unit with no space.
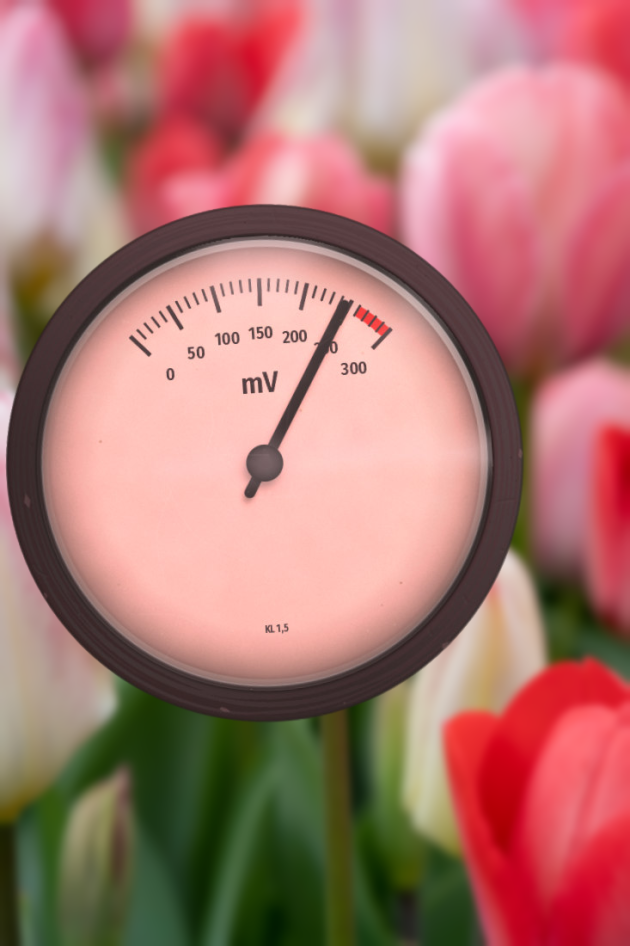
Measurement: 245,mV
